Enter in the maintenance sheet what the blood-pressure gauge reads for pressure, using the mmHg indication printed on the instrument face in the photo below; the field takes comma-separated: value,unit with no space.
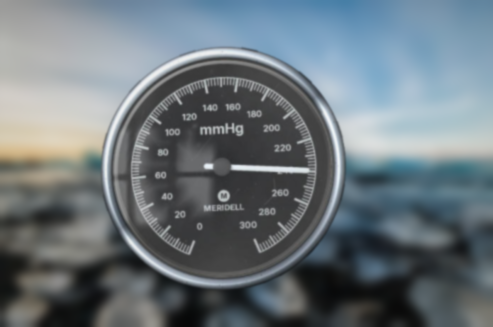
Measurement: 240,mmHg
